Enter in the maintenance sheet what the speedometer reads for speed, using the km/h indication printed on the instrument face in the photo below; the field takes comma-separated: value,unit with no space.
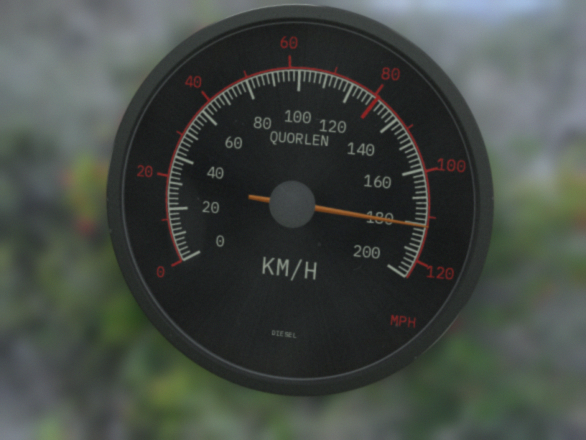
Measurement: 180,km/h
